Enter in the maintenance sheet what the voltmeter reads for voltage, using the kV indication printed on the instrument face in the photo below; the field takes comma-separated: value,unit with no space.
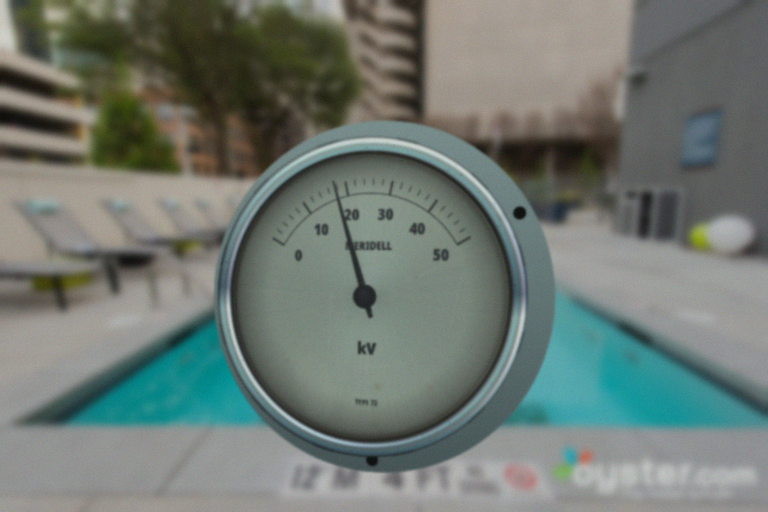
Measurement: 18,kV
